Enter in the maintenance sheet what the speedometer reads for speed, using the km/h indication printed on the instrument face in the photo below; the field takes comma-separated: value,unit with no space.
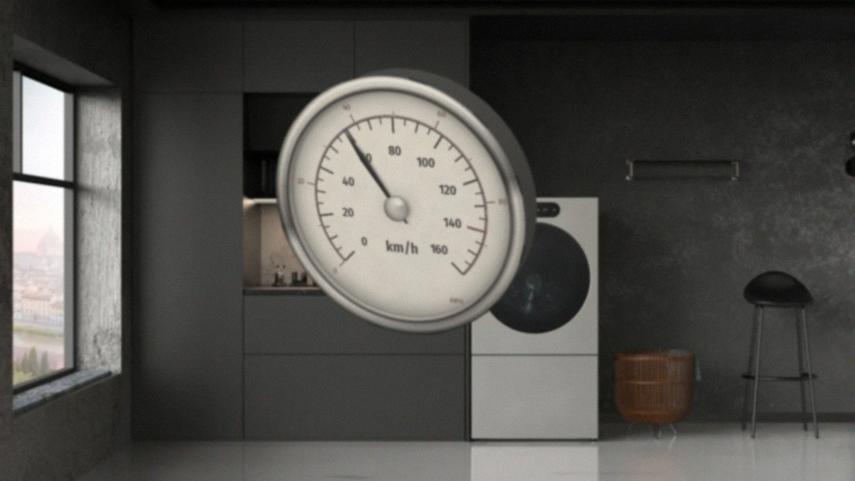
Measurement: 60,km/h
